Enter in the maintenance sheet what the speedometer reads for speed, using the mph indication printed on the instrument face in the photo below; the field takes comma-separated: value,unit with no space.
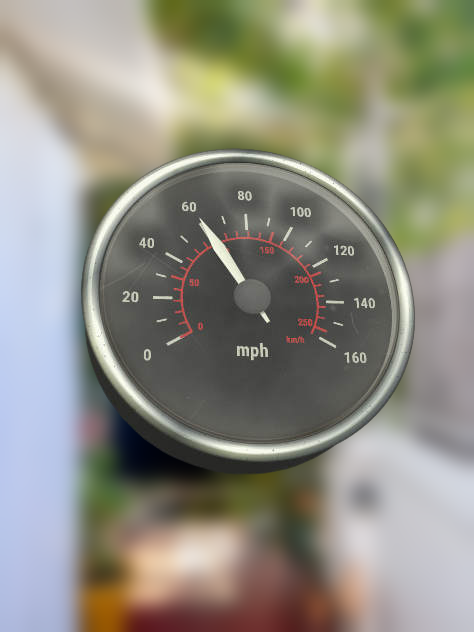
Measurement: 60,mph
